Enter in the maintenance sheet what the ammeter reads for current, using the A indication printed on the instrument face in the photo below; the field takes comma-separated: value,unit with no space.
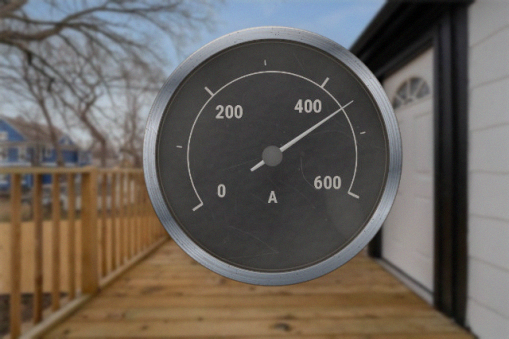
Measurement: 450,A
